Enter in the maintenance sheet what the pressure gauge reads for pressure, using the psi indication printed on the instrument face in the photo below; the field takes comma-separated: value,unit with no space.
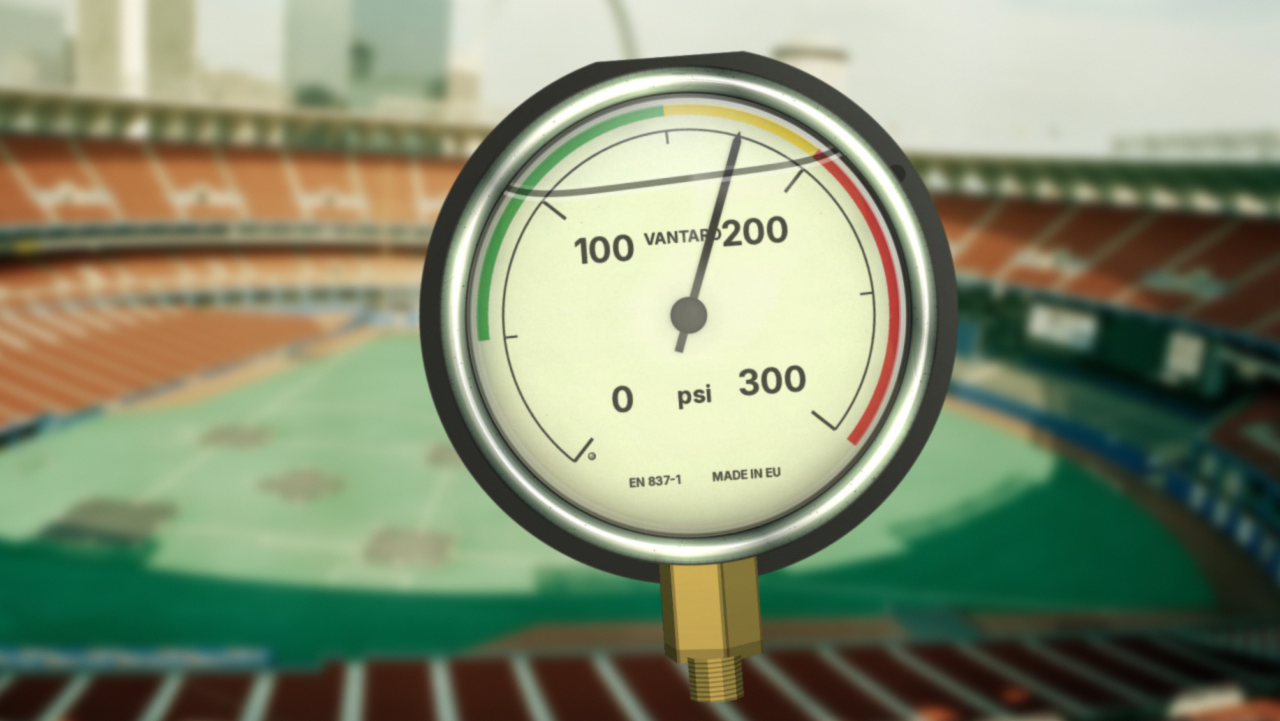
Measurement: 175,psi
